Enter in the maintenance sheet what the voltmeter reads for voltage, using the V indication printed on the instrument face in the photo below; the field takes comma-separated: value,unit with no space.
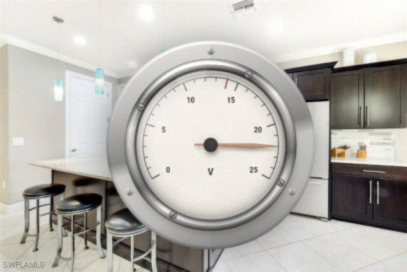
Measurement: 22,V
